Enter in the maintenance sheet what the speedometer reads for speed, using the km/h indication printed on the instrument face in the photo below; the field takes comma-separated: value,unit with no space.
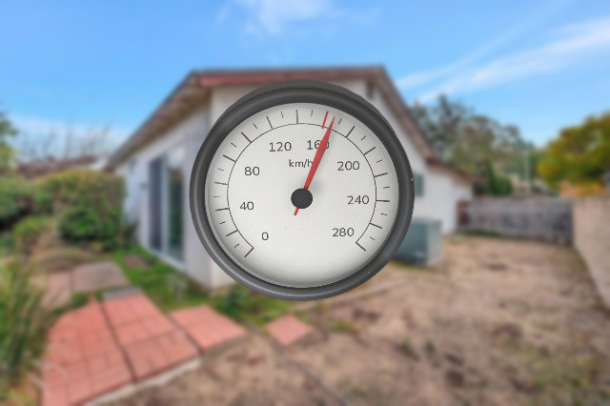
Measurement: 165,km/h
